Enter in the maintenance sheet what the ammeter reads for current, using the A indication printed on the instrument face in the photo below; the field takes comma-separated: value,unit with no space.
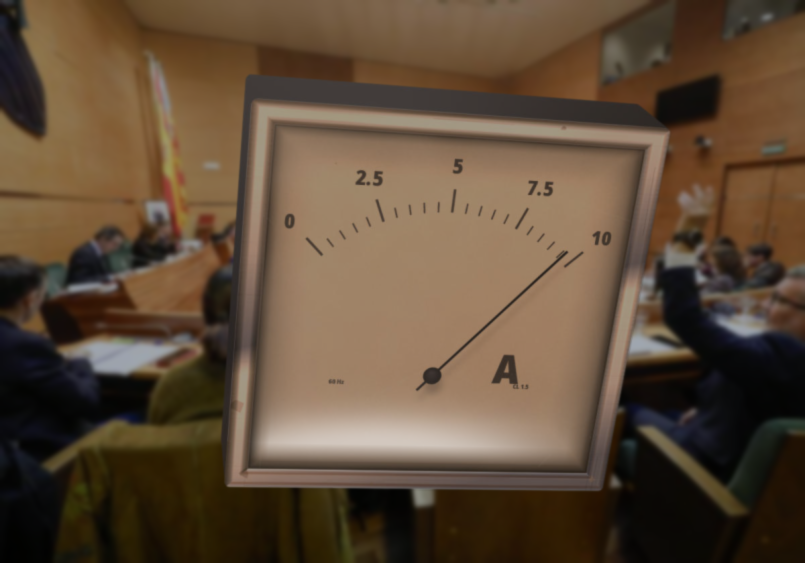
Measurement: 9.5,A
